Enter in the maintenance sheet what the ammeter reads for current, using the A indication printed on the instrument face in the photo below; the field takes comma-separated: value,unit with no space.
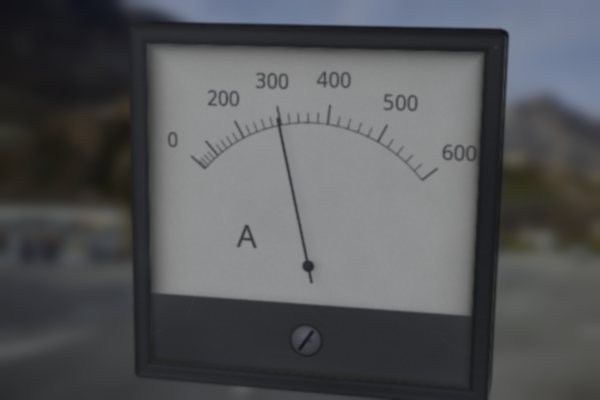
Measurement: 300,A
